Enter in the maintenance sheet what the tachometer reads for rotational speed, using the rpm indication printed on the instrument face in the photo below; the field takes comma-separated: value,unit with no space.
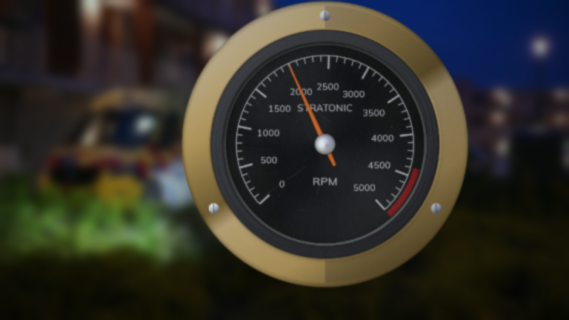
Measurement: 2000,rpm
